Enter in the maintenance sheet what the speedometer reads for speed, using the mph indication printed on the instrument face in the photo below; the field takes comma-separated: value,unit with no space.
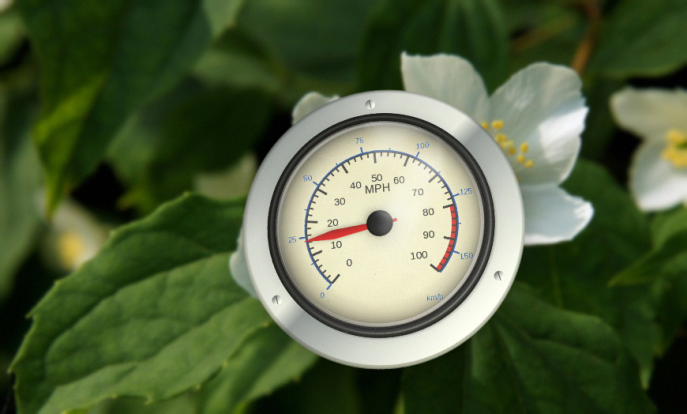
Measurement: 14,mph
